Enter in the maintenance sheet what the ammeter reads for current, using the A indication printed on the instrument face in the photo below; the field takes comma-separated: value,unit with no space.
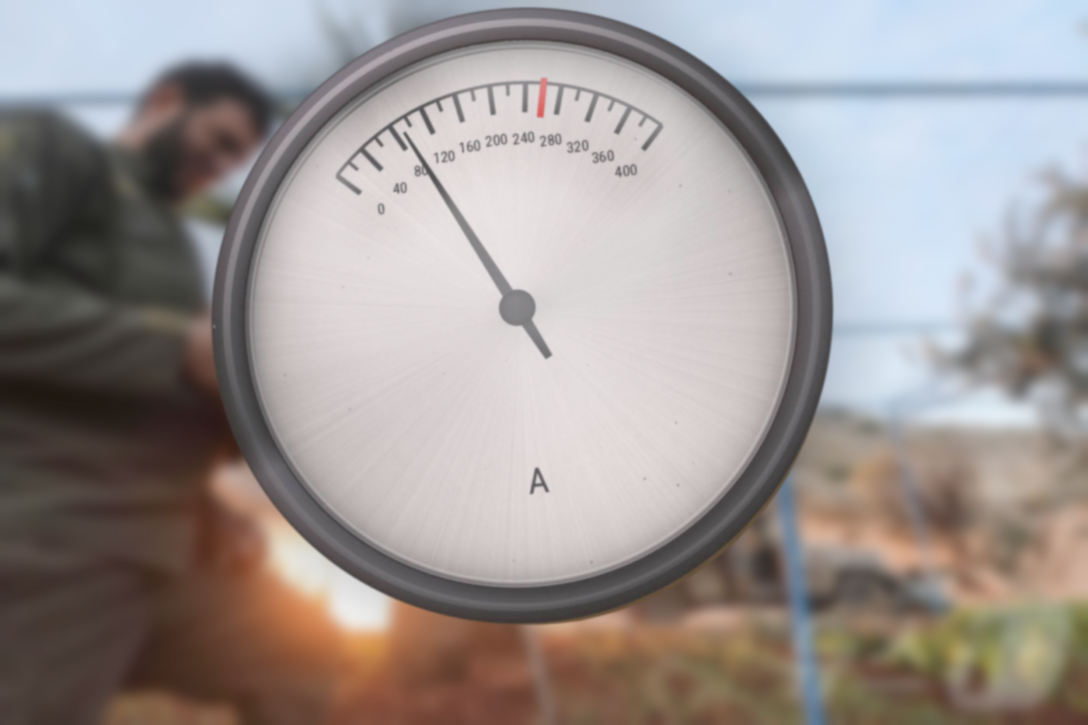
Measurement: 90,A
